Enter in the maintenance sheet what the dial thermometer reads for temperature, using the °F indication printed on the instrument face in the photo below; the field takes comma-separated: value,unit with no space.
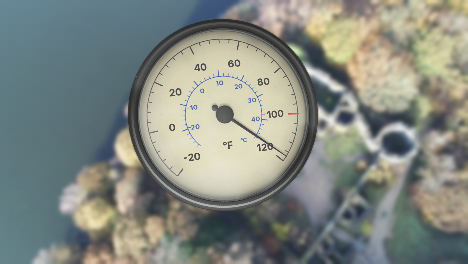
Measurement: 118,°F
